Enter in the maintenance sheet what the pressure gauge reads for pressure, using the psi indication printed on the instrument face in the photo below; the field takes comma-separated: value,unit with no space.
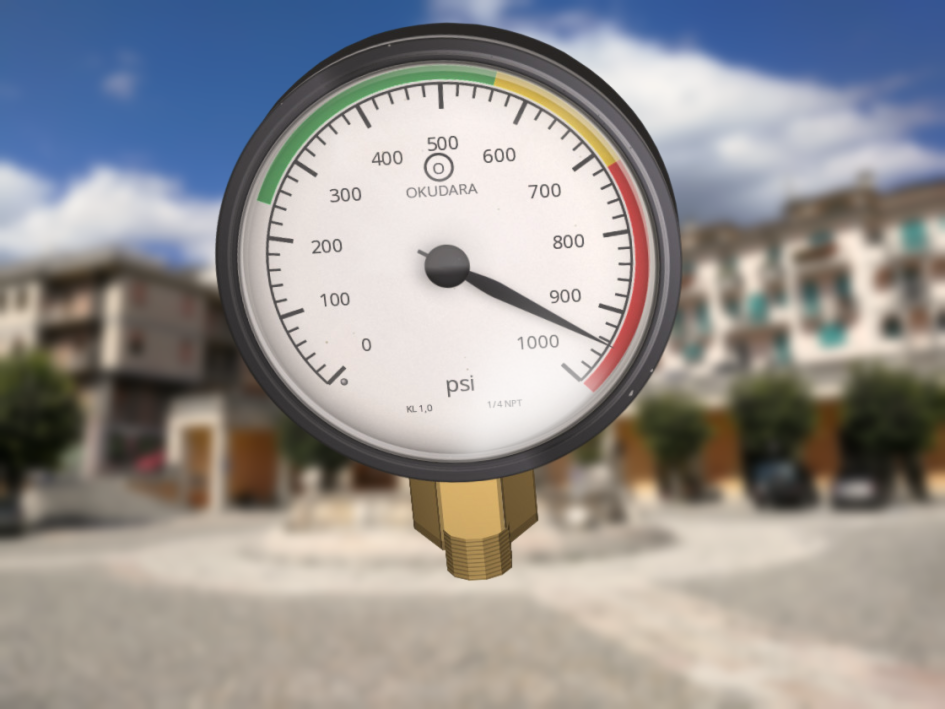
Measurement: 940,psi
